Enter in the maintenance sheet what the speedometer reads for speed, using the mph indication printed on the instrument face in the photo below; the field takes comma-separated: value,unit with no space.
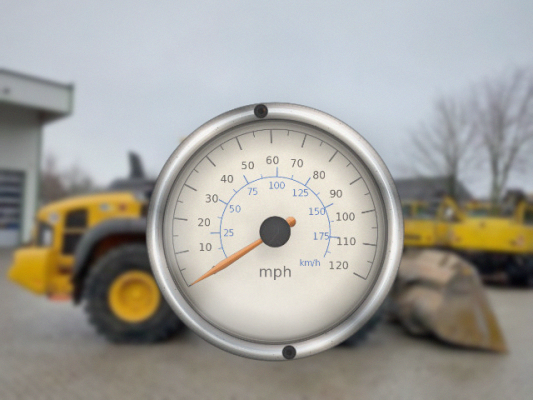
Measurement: 0,mph
